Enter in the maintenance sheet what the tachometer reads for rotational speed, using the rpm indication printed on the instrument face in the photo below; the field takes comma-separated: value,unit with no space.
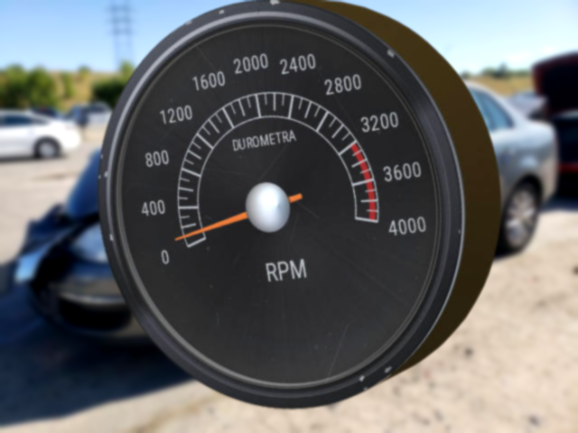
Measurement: 100,rpm
